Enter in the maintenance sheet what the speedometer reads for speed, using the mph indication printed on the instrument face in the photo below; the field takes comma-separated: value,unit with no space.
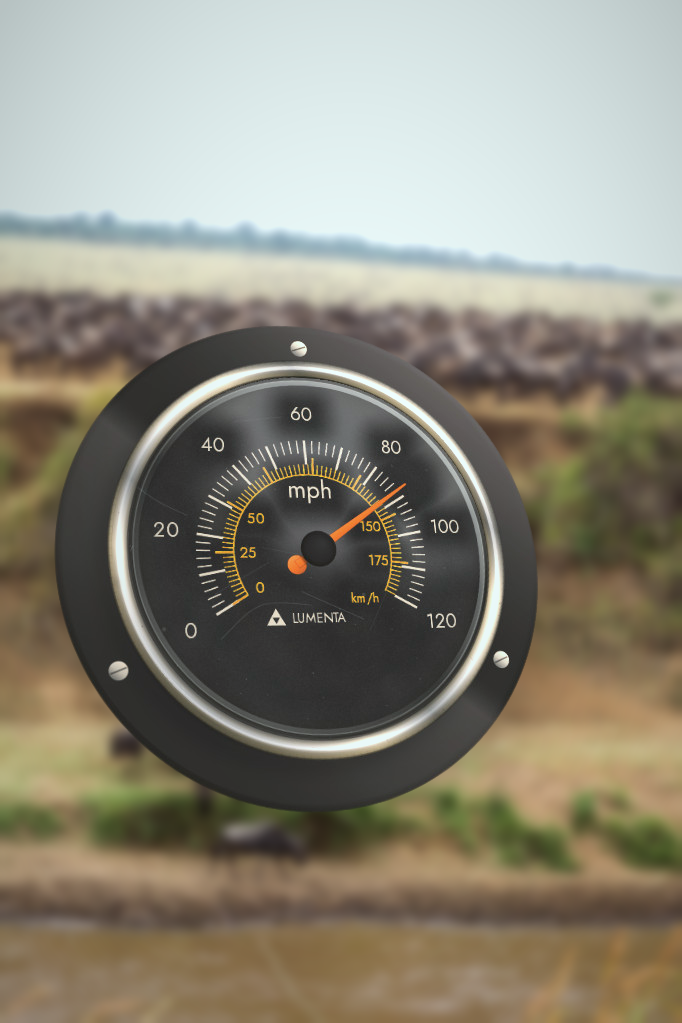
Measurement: 88,mph
